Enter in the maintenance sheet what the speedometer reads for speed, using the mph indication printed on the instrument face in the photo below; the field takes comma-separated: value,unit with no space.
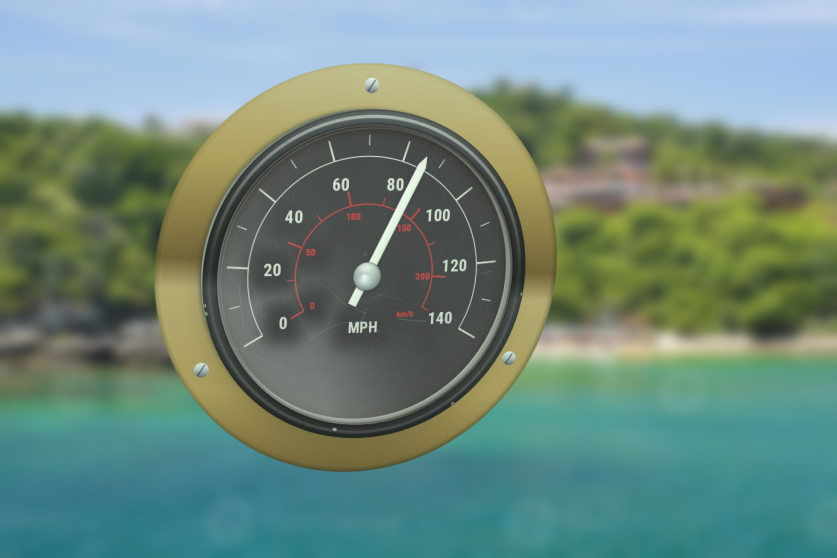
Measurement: 85,mph
